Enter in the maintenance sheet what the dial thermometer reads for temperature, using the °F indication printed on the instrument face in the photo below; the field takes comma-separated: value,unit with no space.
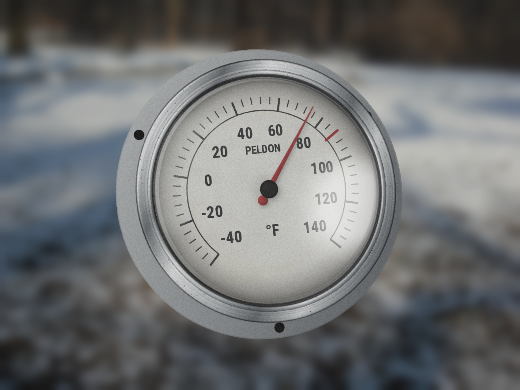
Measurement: 74,°F
